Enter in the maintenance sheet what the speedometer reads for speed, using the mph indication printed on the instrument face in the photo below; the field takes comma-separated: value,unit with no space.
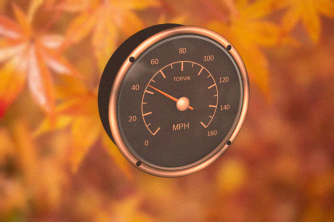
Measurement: 45,mph
